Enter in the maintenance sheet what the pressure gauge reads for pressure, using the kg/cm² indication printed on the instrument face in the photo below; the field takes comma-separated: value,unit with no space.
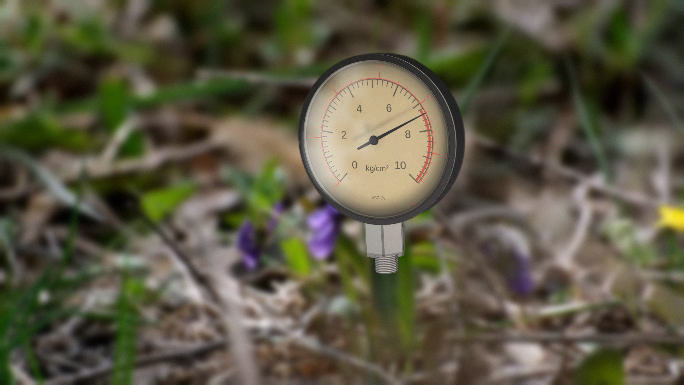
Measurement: 7.4,kg/cm²
